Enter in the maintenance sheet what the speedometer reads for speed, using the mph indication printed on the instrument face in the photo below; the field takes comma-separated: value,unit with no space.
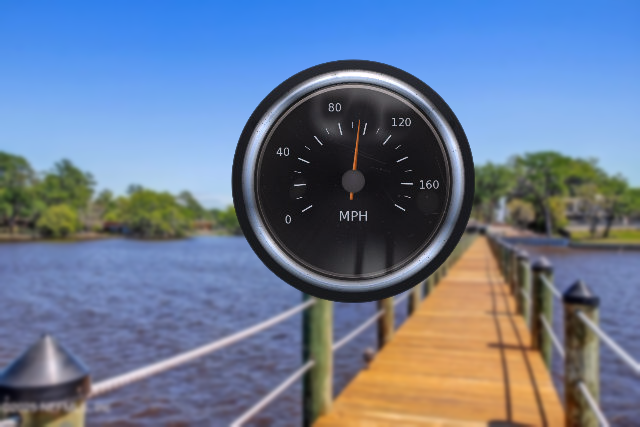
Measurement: 95,mph
